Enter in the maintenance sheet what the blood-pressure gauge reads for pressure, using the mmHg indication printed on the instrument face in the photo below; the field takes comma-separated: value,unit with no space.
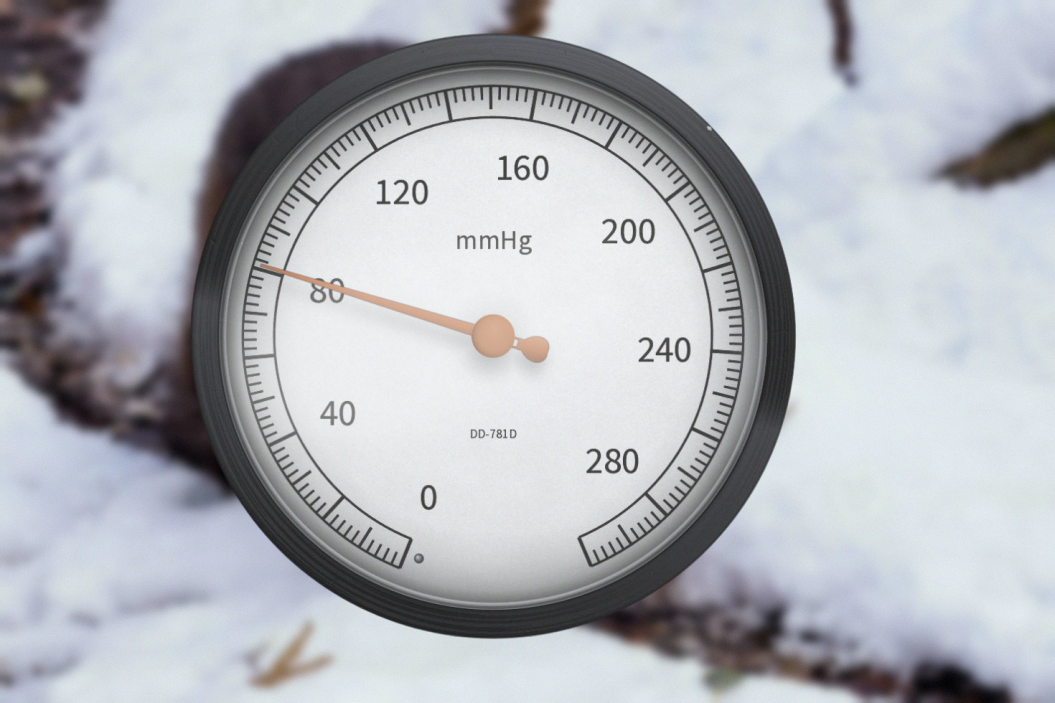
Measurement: 81,mmHg
